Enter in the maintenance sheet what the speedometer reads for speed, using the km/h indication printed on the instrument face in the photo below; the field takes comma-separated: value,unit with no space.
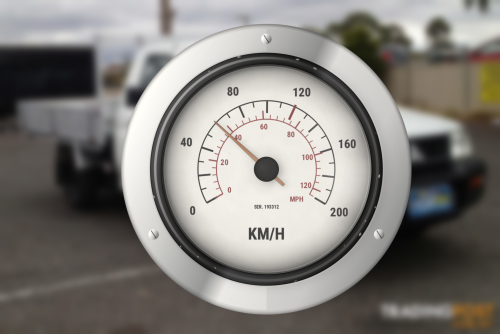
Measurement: 60,km/h
